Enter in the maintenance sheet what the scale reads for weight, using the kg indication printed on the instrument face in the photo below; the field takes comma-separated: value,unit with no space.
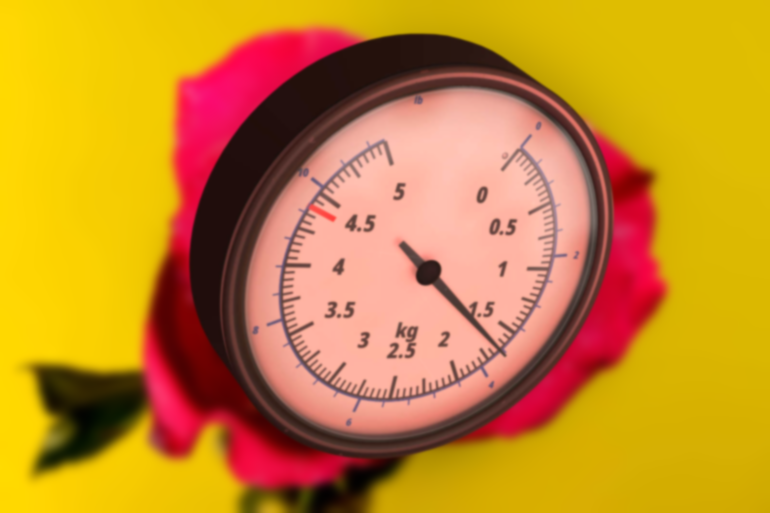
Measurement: 1.65,kg
